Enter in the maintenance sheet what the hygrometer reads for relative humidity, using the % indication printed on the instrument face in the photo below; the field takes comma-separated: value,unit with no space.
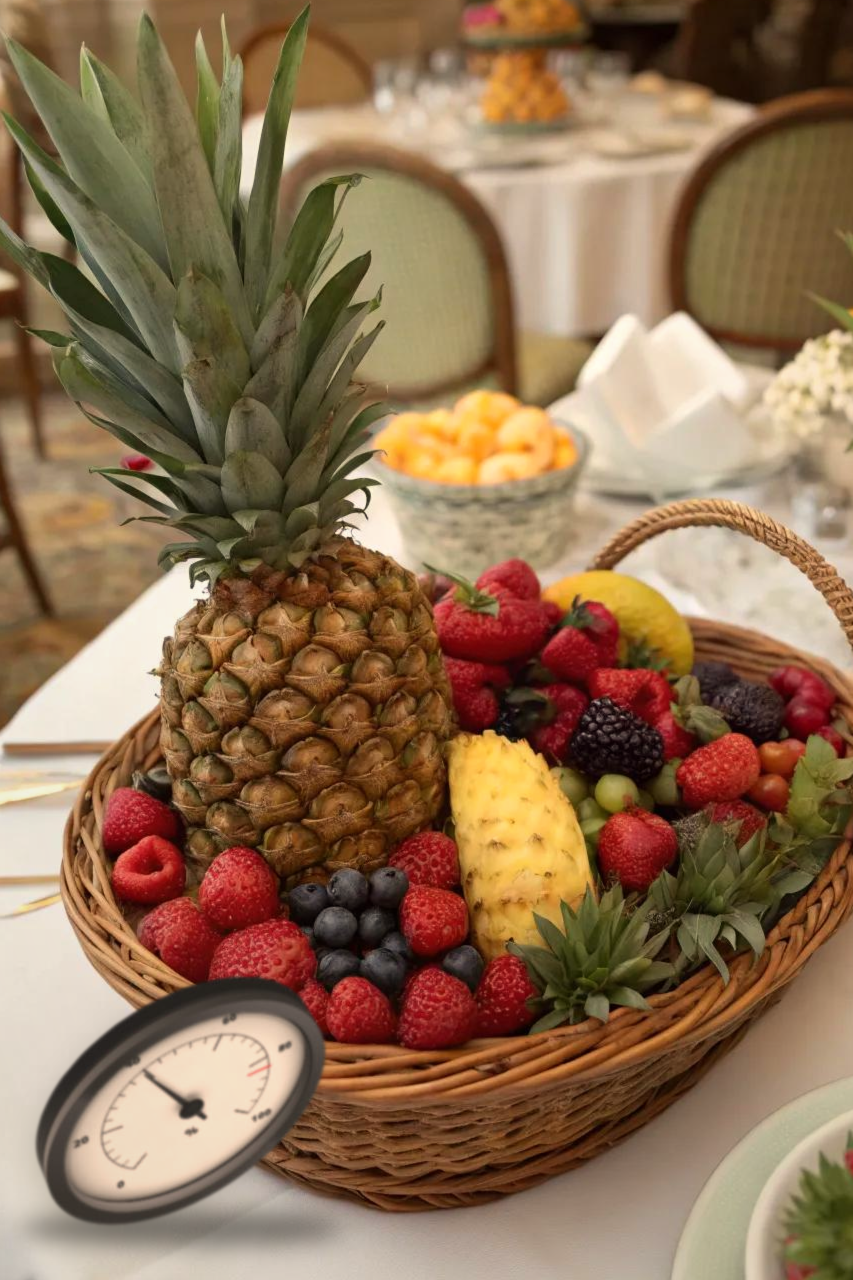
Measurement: 40,%
